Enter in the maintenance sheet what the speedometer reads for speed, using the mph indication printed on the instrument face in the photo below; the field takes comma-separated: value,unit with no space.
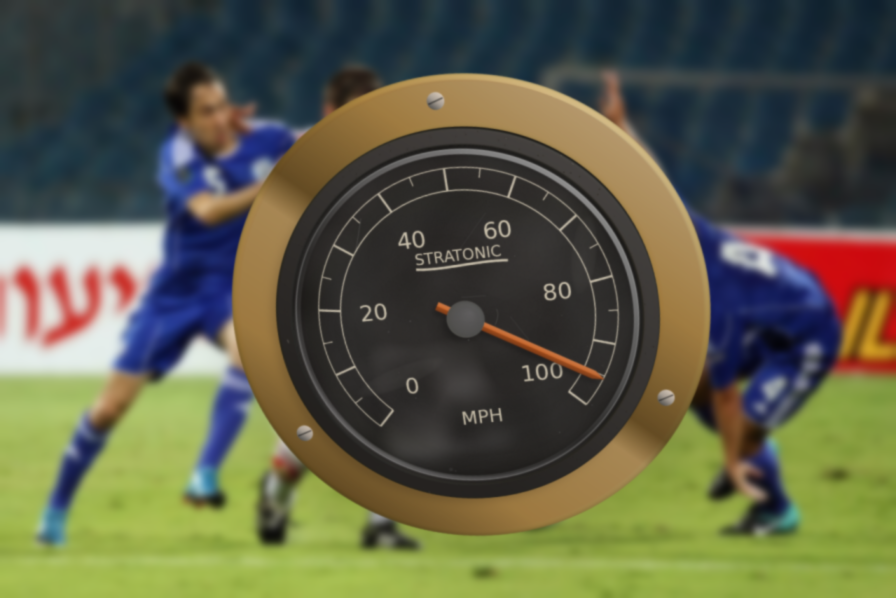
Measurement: 95,mph
